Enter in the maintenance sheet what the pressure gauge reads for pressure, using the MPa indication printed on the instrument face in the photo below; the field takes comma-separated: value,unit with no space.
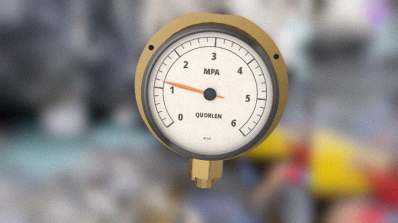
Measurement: 1.2,MPa
